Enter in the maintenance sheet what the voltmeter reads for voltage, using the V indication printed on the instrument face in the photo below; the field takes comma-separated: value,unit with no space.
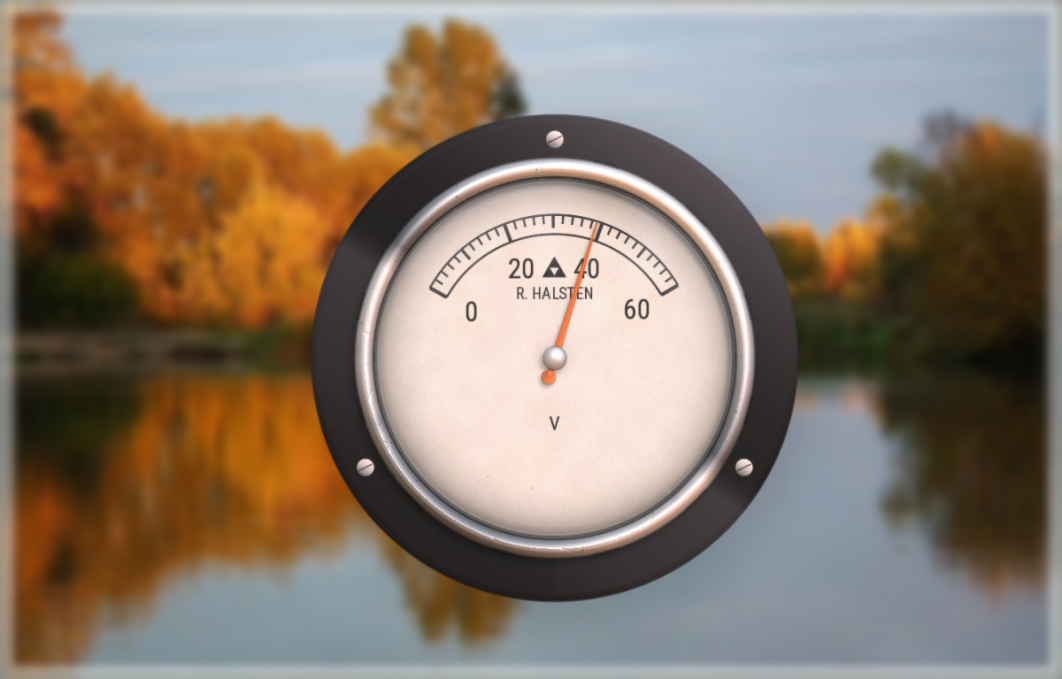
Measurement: 39,V
